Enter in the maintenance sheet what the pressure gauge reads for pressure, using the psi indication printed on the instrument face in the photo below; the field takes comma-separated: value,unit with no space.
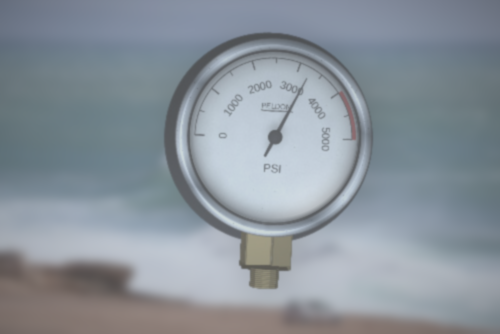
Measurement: 3250,psi
